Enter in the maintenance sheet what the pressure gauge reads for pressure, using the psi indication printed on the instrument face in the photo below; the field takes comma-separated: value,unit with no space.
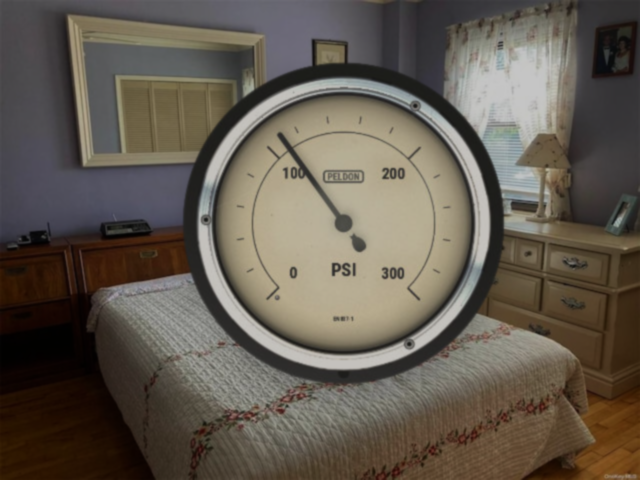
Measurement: 110,psi
